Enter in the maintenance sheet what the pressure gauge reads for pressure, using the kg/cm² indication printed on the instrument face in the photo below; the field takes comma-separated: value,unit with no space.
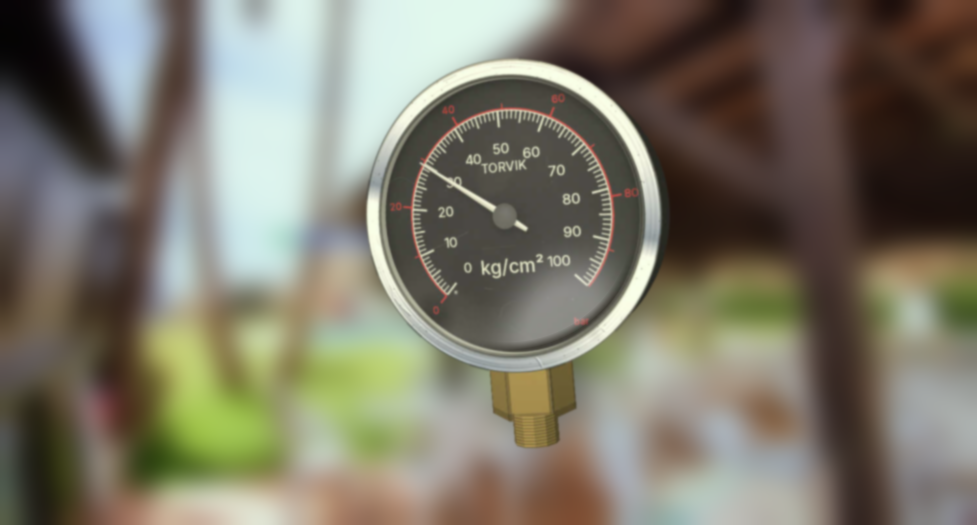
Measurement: 30,kg/cm²
